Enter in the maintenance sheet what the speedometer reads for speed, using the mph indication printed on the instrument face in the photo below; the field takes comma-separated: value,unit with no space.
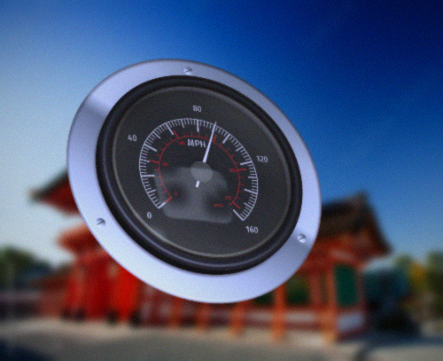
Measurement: 90,mph
